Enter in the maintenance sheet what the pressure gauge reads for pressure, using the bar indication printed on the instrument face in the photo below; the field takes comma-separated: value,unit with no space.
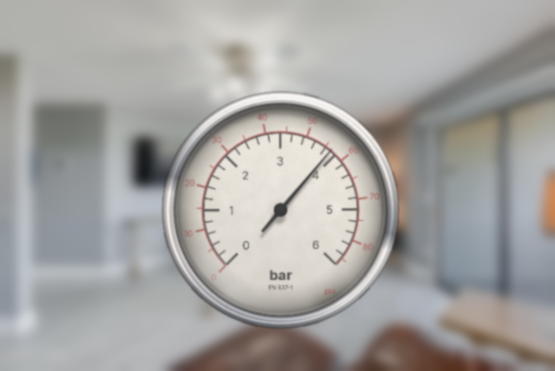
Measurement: 3.9,bar
